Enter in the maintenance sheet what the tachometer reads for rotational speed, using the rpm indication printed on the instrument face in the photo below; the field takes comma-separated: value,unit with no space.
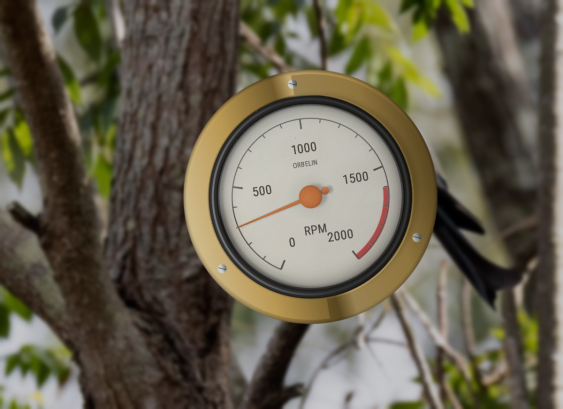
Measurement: 300,rpm
